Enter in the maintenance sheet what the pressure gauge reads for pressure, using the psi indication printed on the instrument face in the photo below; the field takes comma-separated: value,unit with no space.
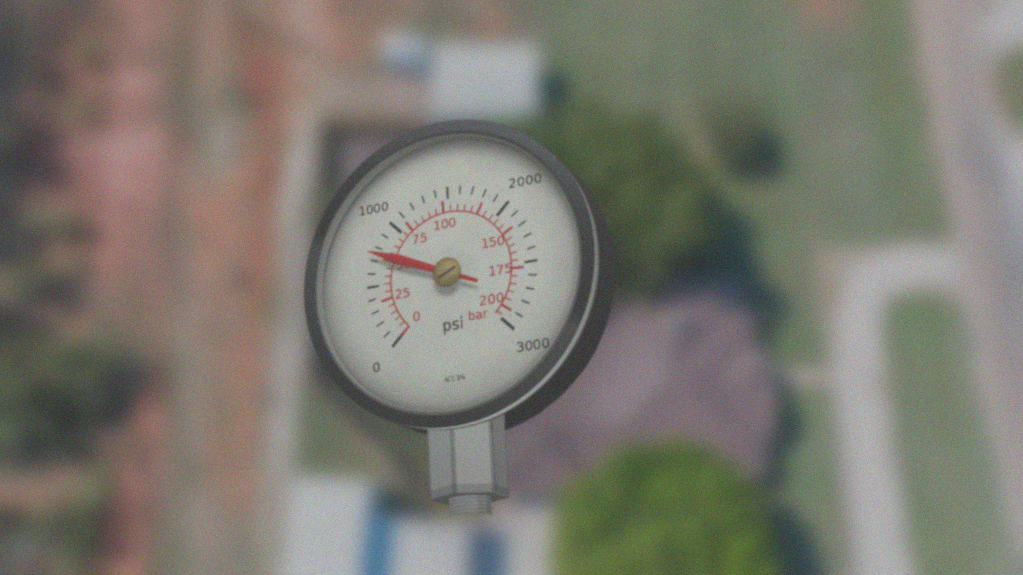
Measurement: 750,psi
